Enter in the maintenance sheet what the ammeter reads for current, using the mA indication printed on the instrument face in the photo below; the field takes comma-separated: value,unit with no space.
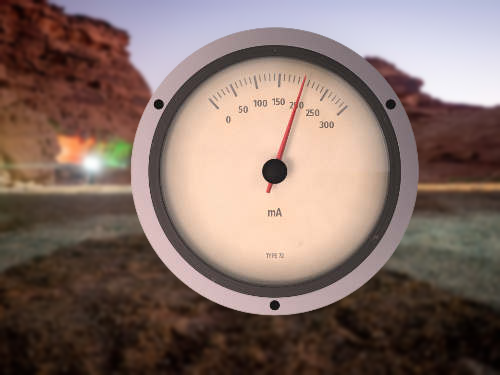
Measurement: 200,mA
